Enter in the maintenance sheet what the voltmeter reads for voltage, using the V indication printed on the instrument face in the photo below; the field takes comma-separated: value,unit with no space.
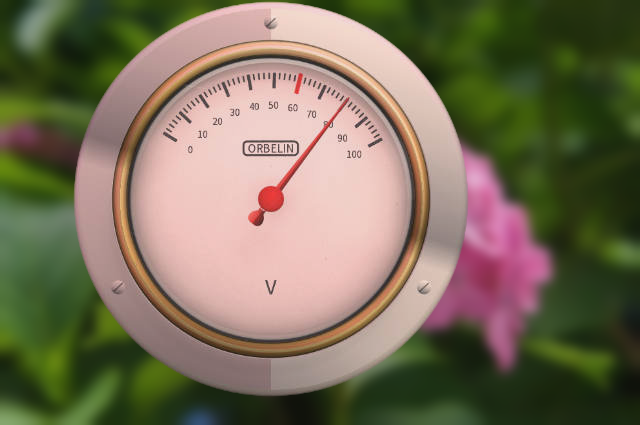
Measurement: 80,V
